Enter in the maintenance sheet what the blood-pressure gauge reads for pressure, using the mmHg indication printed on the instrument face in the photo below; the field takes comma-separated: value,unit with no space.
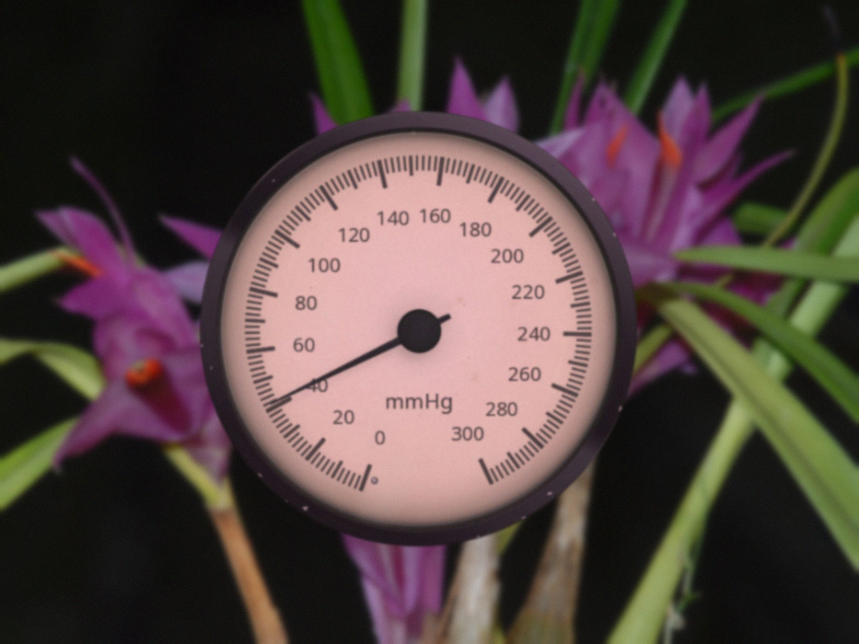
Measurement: 42,mmHg
